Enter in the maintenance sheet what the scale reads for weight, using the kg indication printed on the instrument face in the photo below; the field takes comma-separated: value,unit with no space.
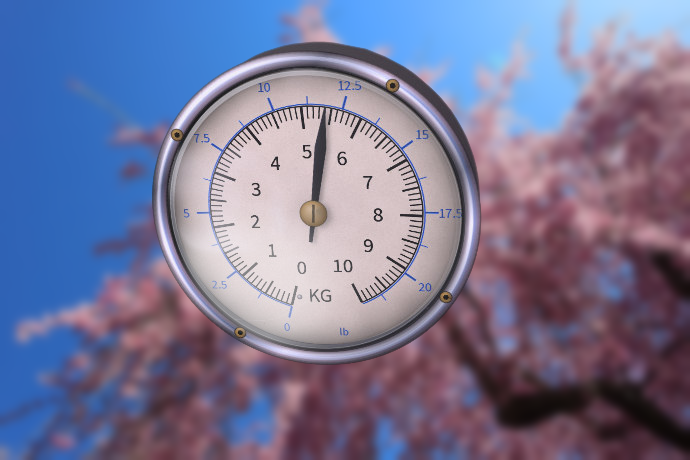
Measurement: 5.4,kg
